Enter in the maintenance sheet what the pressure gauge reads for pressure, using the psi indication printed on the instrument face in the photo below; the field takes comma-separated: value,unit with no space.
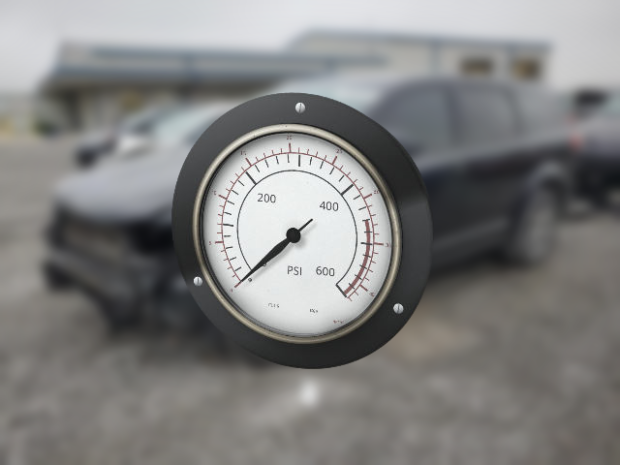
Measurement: 0,psi
